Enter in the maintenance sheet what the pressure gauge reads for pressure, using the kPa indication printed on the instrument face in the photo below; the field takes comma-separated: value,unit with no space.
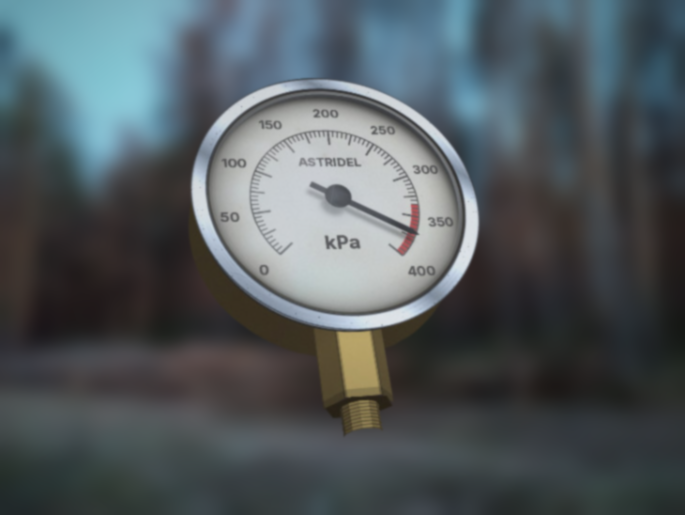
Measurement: 375,kPa
